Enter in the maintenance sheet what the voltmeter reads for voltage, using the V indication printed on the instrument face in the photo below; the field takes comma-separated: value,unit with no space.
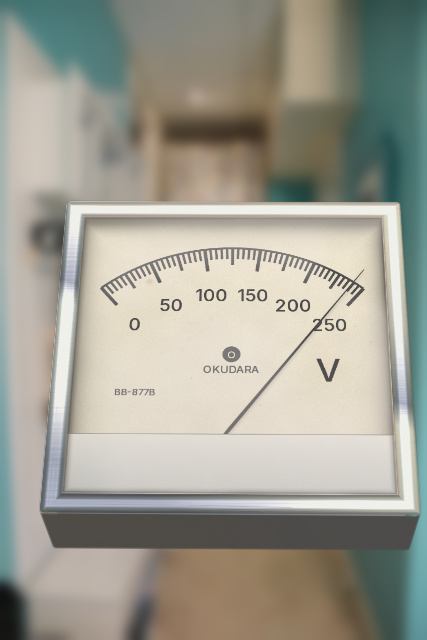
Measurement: 240,V
